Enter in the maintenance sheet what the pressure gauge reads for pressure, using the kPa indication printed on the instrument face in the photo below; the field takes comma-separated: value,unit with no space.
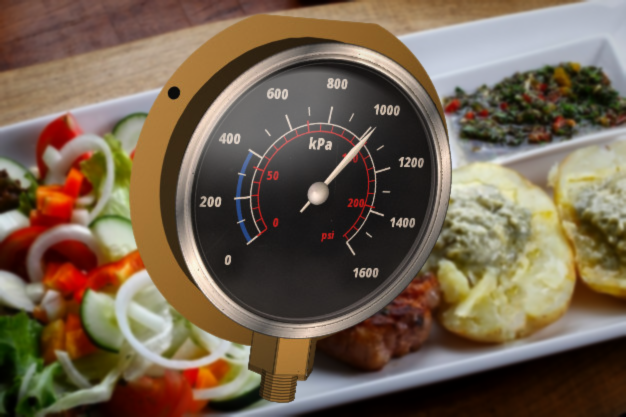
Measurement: 1000,kPa
